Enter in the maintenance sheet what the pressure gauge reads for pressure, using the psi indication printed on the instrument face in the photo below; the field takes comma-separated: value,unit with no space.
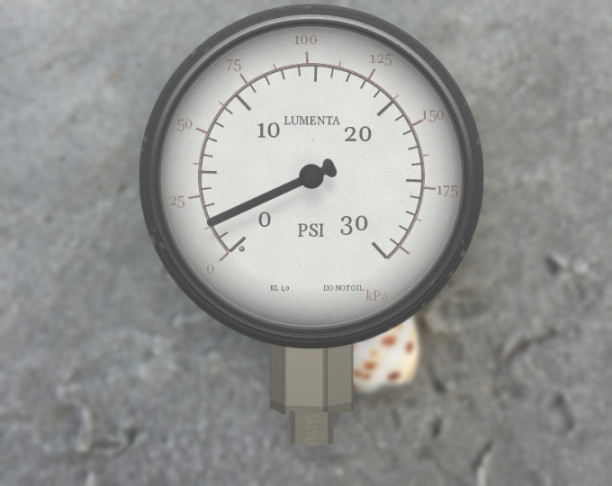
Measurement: 2,psi
